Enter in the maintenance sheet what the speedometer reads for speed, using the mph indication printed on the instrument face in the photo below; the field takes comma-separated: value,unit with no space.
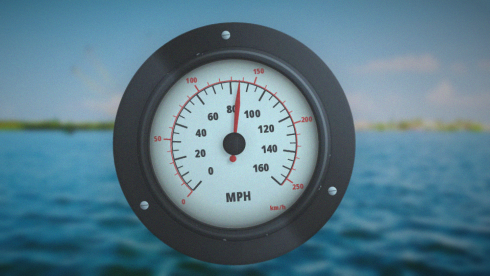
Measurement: 85,mph
